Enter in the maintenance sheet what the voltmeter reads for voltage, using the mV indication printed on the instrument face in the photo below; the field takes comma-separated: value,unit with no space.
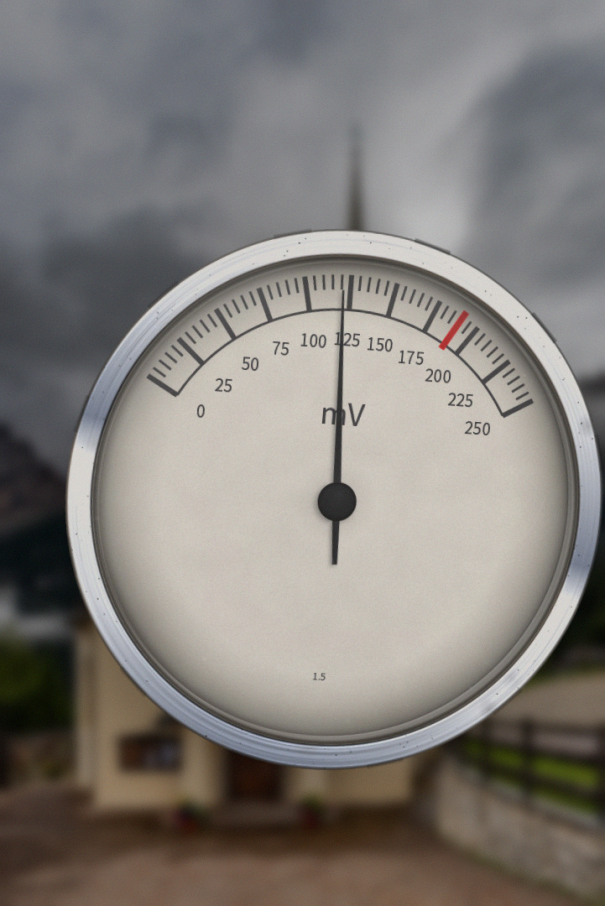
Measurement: 120,mV
